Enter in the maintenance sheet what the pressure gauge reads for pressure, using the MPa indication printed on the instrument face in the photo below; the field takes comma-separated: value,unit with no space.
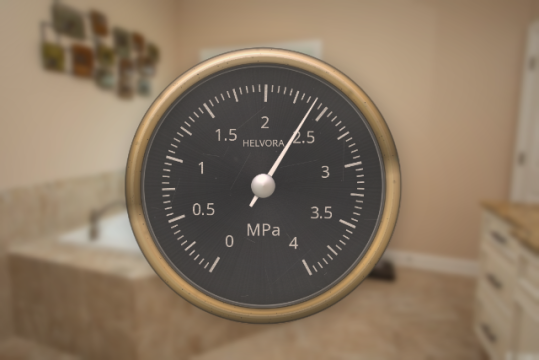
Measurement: 2.4,MPa
